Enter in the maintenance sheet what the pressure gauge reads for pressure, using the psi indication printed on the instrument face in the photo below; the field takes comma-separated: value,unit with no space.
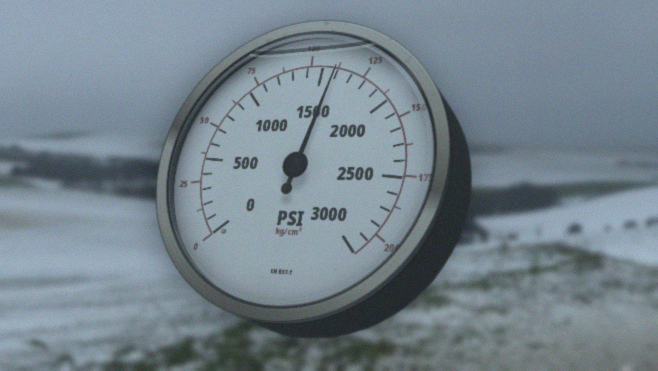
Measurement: 1600,psi
